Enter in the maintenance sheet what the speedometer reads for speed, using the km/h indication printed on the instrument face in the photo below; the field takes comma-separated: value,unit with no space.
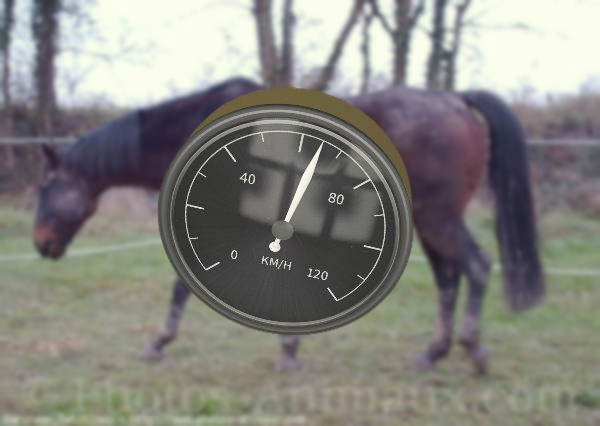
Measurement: 65,km/h
